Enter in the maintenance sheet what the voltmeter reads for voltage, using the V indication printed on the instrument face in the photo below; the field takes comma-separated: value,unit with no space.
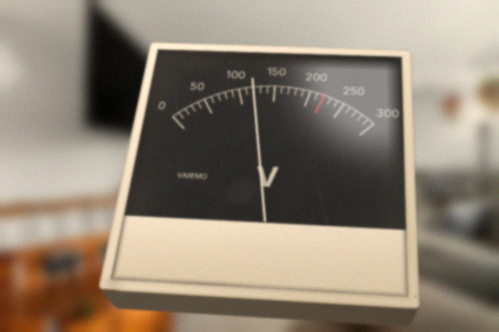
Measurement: 120,V
